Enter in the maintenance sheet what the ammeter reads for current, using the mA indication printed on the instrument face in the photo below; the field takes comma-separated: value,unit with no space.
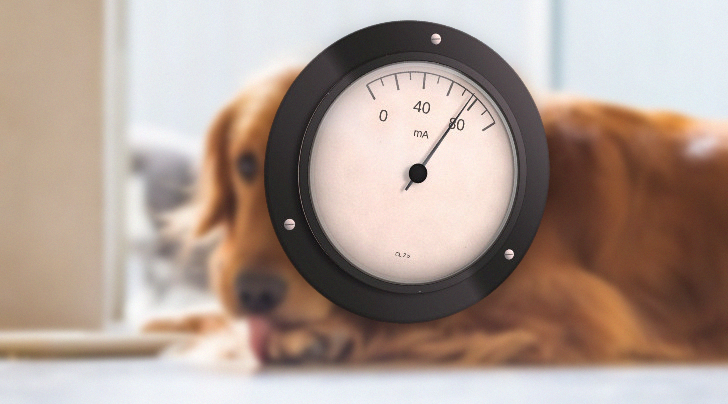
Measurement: 75,mA
